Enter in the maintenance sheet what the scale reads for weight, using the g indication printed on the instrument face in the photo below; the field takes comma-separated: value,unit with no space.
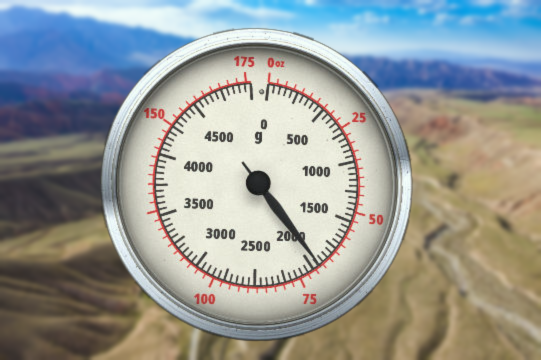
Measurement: 1950,g
